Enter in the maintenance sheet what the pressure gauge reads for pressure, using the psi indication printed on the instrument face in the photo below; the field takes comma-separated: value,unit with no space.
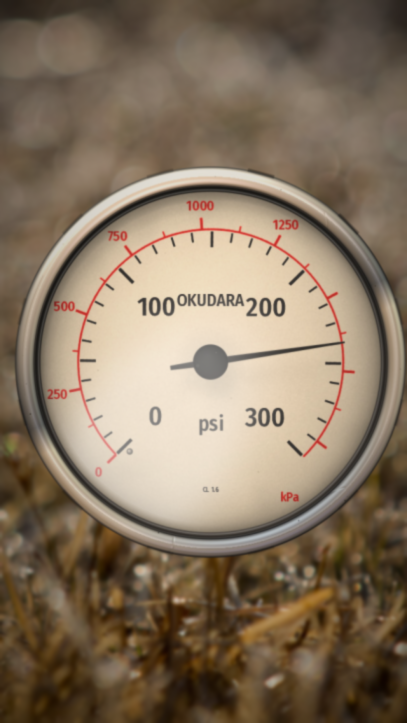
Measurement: 240,psi
